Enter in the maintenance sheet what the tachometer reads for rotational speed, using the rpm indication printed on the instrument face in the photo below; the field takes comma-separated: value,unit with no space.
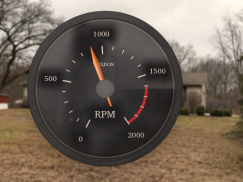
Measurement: 900,rpm
